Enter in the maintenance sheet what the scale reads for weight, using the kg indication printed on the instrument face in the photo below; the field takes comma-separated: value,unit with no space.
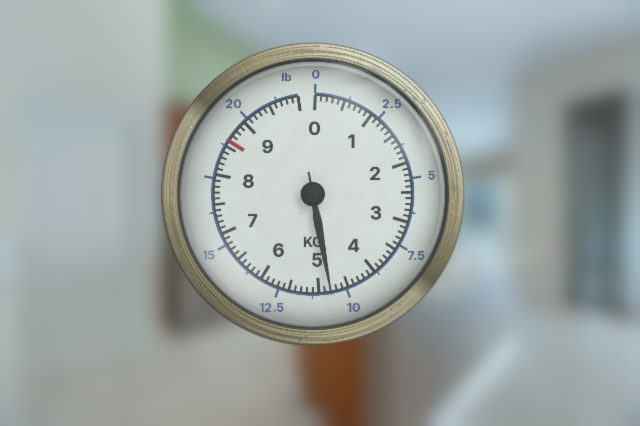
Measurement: 4.8,kg
